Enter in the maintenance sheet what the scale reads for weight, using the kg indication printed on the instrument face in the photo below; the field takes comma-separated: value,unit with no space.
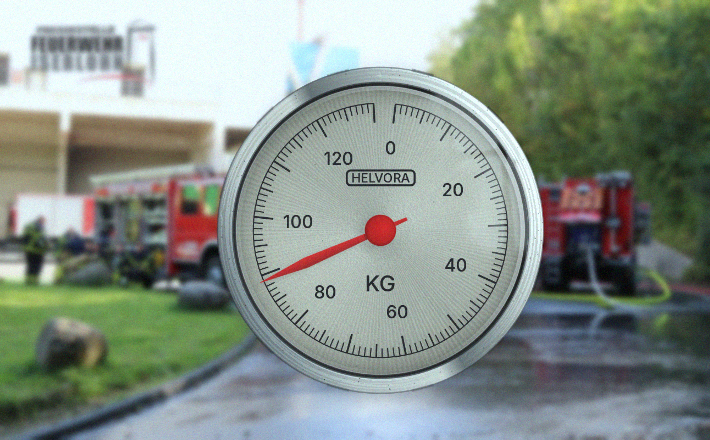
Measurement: 89,kg
